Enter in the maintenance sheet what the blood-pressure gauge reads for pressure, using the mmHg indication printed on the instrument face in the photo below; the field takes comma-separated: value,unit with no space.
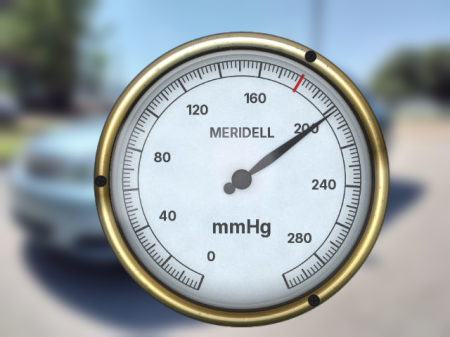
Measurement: 202,mmHg
